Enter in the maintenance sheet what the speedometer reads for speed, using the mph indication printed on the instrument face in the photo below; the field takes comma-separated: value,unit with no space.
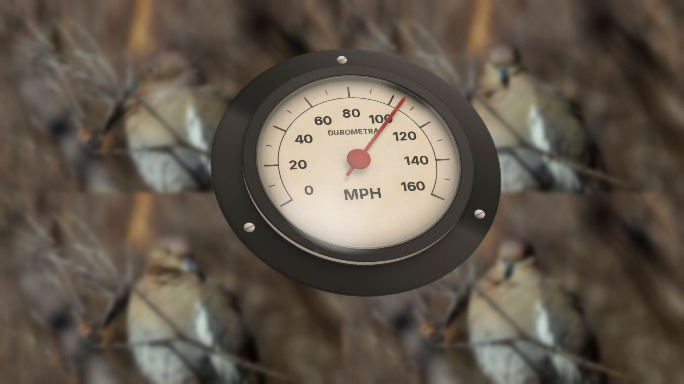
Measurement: 105,mph
